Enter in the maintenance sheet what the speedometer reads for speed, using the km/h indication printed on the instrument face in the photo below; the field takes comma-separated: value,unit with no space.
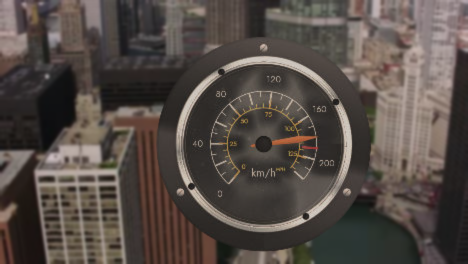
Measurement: 180,km/h
